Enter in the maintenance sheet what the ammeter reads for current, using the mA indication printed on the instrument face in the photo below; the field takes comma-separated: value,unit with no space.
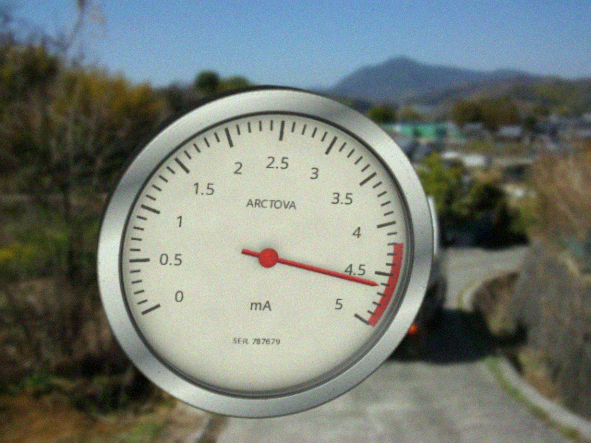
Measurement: 4.6,mA
